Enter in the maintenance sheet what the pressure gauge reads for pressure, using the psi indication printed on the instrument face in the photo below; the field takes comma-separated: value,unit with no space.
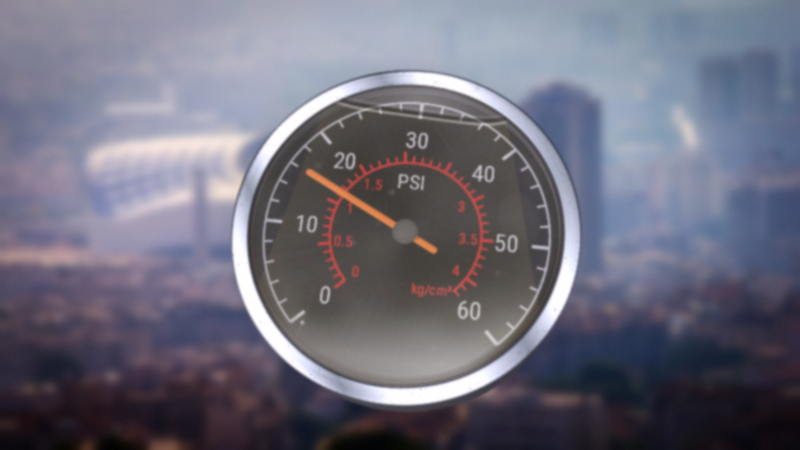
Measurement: 16,psi
